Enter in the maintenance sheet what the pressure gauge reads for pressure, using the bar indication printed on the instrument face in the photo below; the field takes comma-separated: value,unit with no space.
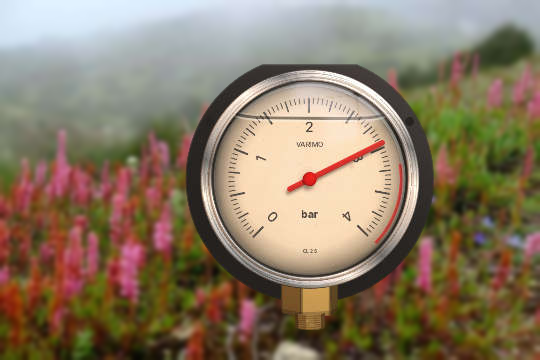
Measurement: 2.95,bar
